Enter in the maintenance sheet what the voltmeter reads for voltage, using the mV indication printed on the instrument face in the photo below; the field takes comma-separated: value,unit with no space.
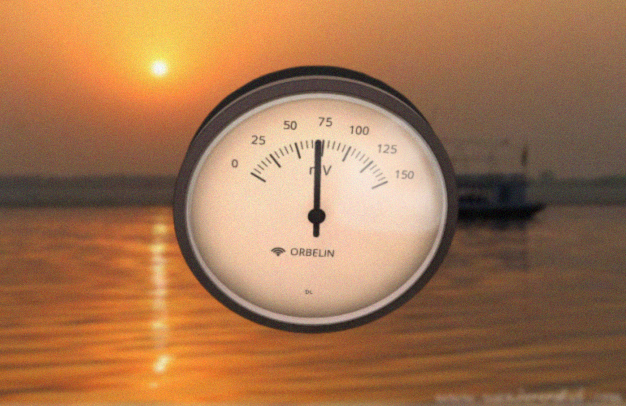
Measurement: 70,mV
